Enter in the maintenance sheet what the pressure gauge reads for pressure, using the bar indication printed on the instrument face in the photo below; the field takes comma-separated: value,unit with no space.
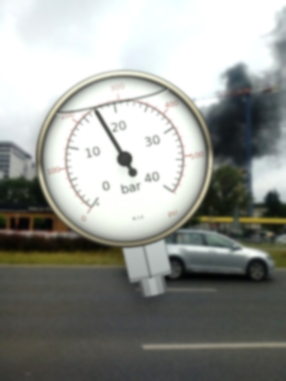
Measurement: 17,bar
